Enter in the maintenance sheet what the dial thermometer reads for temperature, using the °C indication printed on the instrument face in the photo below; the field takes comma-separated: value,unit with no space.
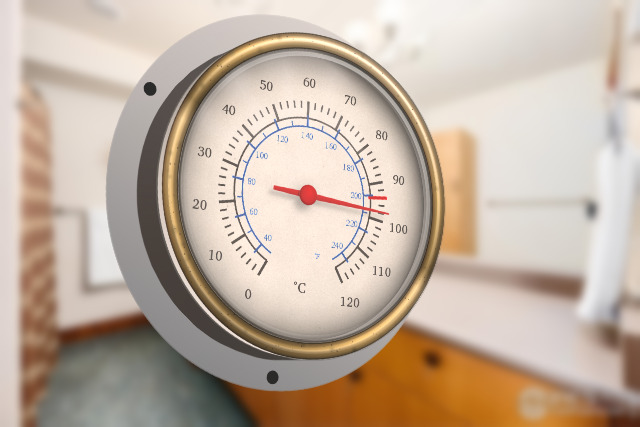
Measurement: 98,°C
